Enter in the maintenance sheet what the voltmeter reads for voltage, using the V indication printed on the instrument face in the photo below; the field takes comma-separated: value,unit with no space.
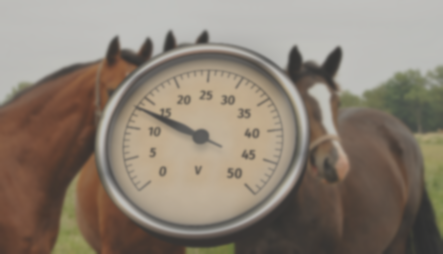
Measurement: 13,V
